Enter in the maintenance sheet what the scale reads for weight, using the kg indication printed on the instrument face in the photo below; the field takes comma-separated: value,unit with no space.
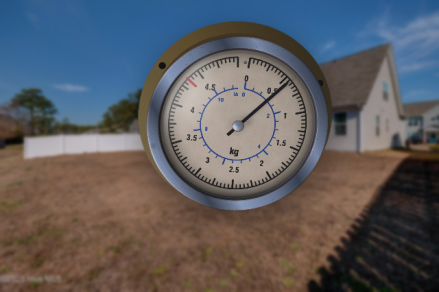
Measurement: 0.55,kg
